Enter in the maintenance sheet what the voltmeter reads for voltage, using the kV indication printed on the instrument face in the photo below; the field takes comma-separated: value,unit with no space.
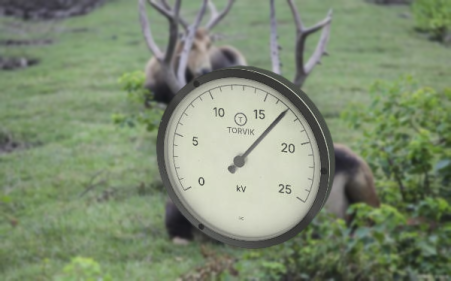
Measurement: 17,kV
